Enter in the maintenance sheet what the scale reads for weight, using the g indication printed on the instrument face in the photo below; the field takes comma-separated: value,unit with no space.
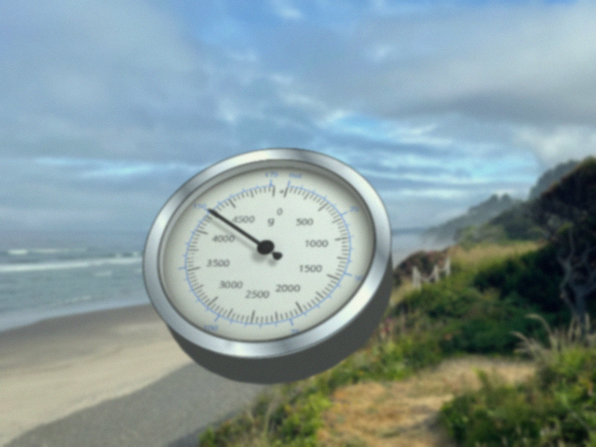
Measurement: 4250,g
